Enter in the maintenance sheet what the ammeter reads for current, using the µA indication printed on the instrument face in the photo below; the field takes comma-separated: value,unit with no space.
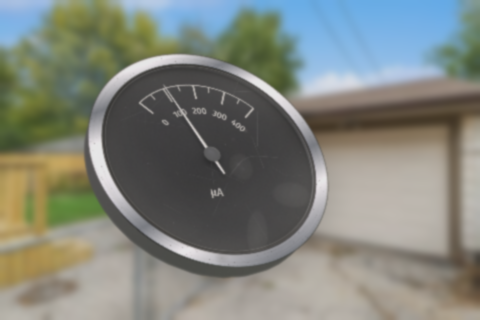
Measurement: 100,µA
